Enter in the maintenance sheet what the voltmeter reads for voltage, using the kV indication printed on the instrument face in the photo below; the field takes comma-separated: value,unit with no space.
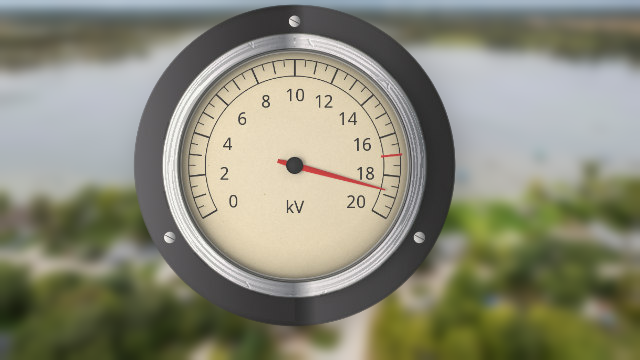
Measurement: 18.75,kV
